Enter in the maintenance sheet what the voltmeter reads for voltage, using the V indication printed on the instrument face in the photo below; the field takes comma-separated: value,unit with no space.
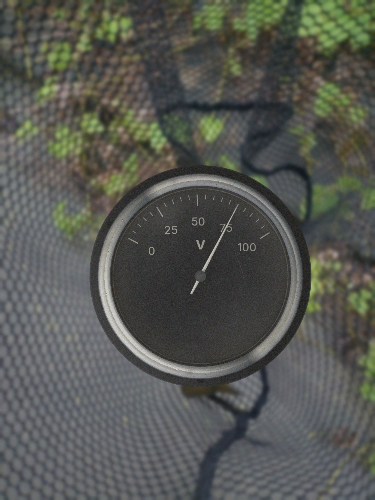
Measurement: 75,V
